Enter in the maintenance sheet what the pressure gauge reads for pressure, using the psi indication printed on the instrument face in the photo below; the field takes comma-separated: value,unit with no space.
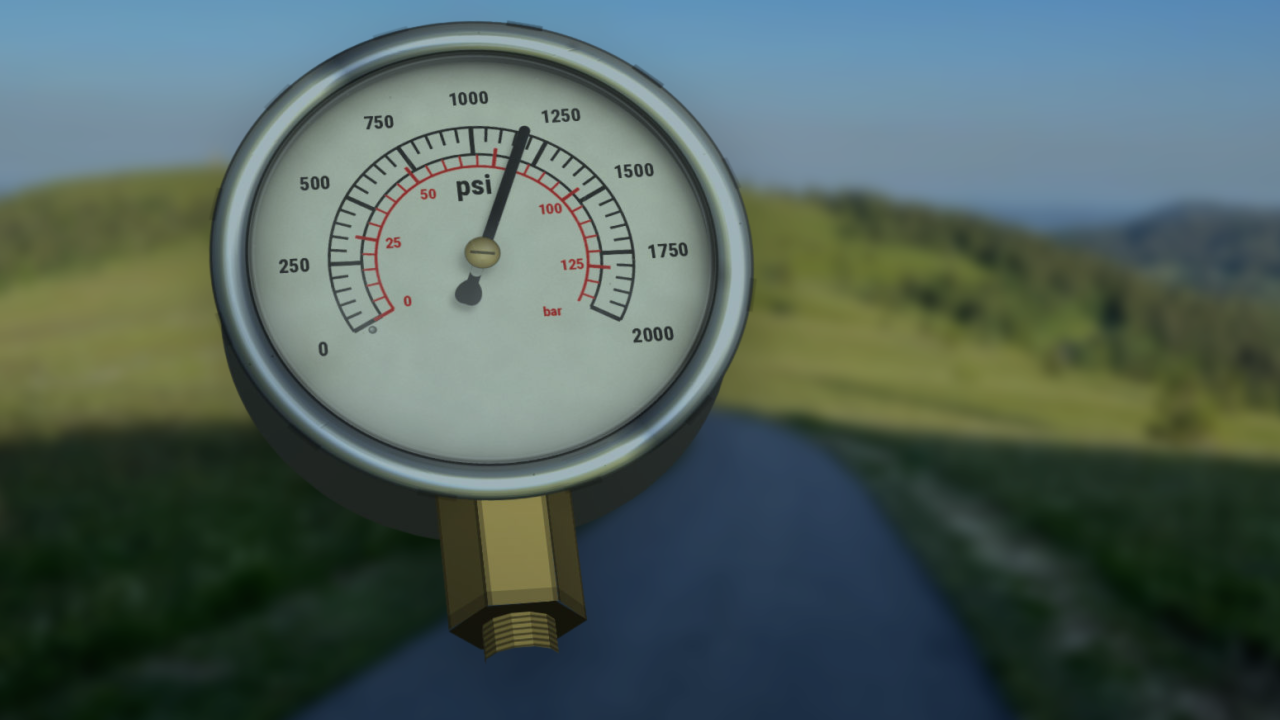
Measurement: 1175,psi
